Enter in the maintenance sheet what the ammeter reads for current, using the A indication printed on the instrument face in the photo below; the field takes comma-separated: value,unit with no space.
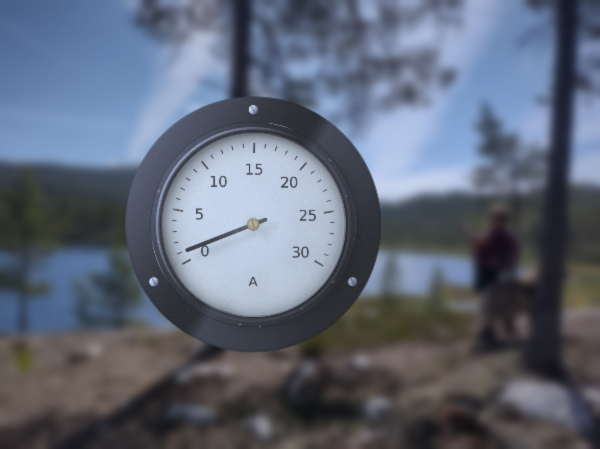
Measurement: 1,A
